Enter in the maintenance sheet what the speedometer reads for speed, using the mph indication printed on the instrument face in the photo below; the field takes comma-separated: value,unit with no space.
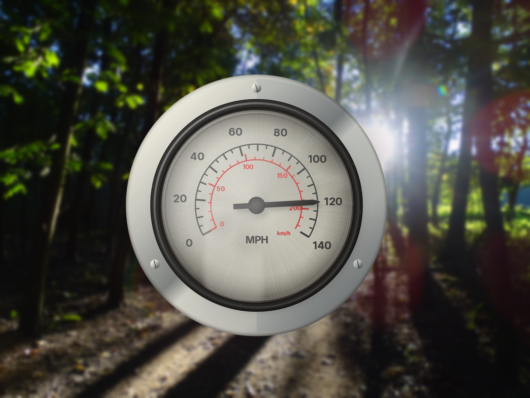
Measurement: 120,mph
